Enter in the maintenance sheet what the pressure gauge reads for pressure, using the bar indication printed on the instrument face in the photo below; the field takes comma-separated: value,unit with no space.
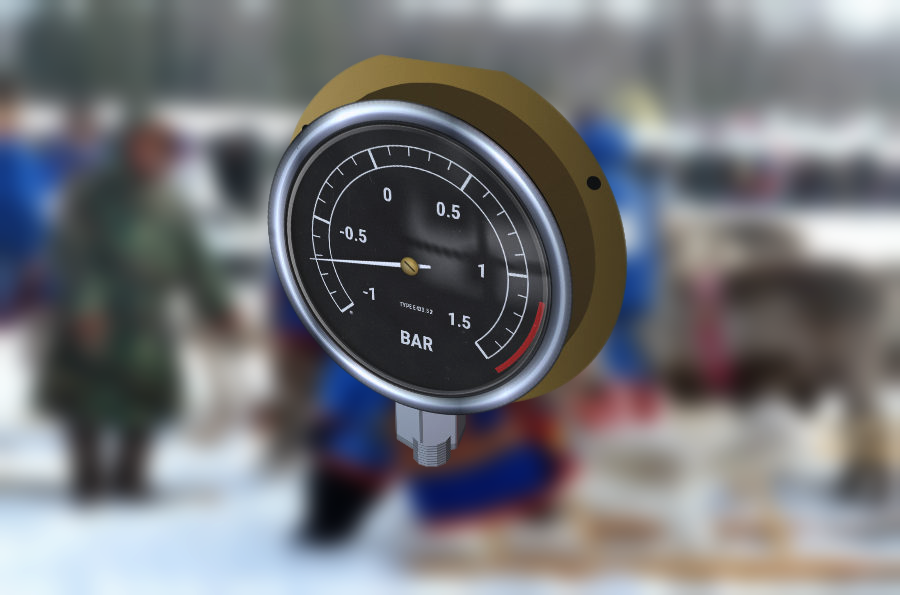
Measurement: -0.7,bar
